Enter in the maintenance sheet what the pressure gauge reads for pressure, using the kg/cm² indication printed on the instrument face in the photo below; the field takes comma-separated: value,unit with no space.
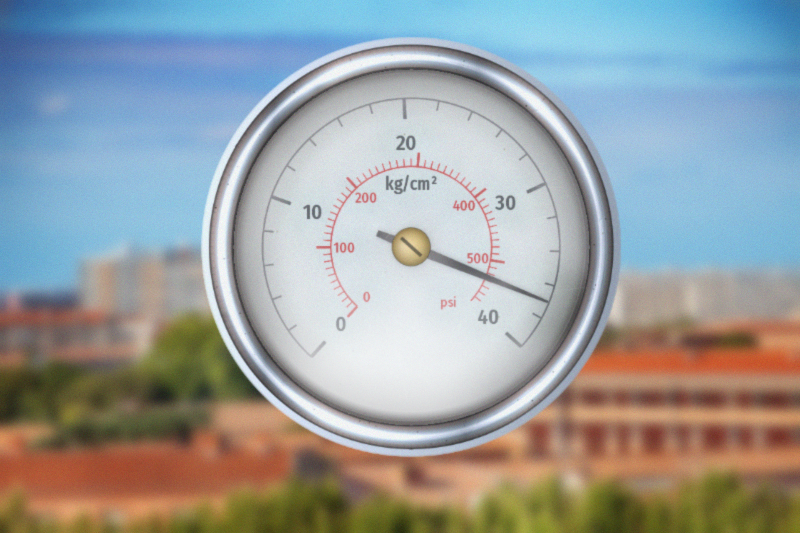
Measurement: 37,kg/cm²
